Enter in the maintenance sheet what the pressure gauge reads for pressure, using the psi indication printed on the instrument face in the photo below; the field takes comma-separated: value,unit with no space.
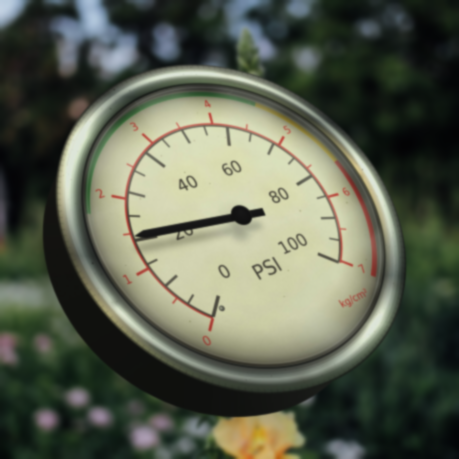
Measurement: 20,psi
